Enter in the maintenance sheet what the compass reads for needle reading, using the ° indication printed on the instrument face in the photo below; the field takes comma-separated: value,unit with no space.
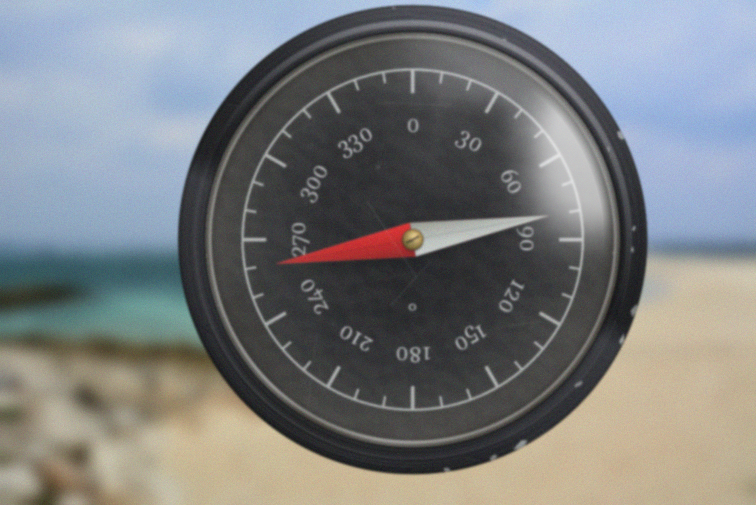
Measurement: 260,°
